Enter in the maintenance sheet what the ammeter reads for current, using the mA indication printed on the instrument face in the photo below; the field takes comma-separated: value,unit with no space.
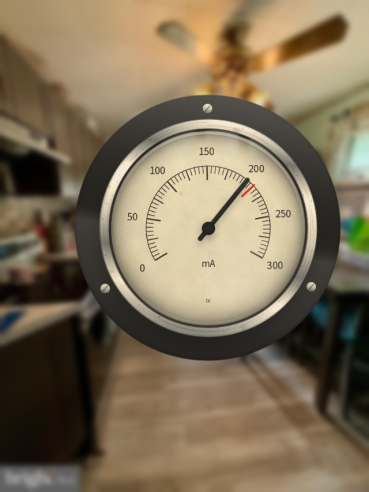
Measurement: 200,mA
